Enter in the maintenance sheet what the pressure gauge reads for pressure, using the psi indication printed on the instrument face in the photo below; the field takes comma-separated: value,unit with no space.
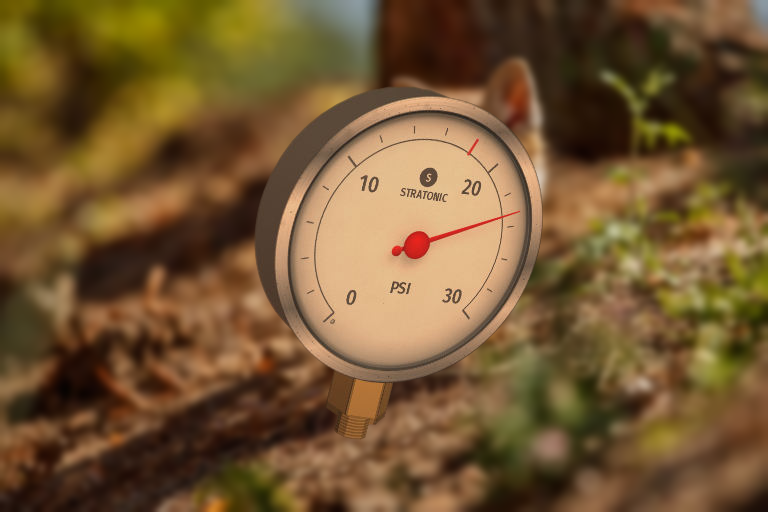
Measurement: 23,psi
